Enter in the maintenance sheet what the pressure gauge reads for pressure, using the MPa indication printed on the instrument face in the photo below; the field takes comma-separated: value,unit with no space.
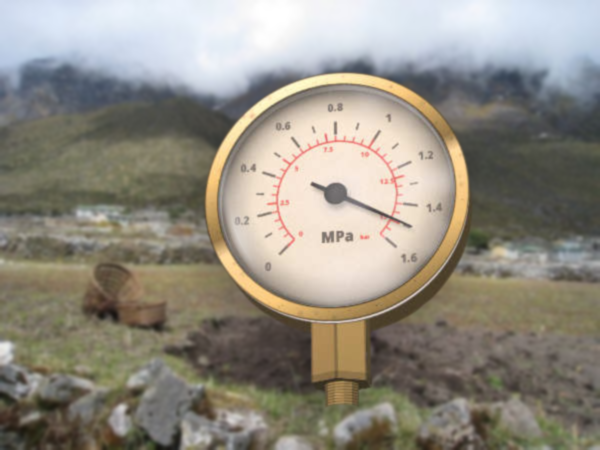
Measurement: 1.5,MPa
